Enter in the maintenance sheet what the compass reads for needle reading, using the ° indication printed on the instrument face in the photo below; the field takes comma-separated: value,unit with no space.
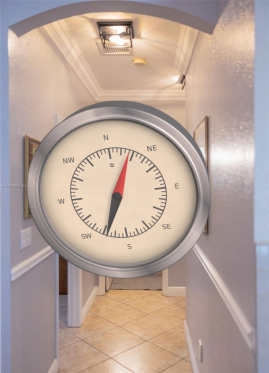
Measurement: 25,°
